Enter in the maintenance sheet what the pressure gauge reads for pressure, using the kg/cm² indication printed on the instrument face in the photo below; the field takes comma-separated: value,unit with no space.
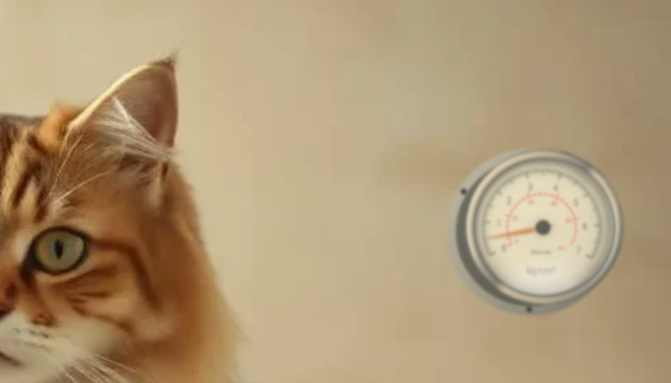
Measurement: 0.5,kg/cm²
